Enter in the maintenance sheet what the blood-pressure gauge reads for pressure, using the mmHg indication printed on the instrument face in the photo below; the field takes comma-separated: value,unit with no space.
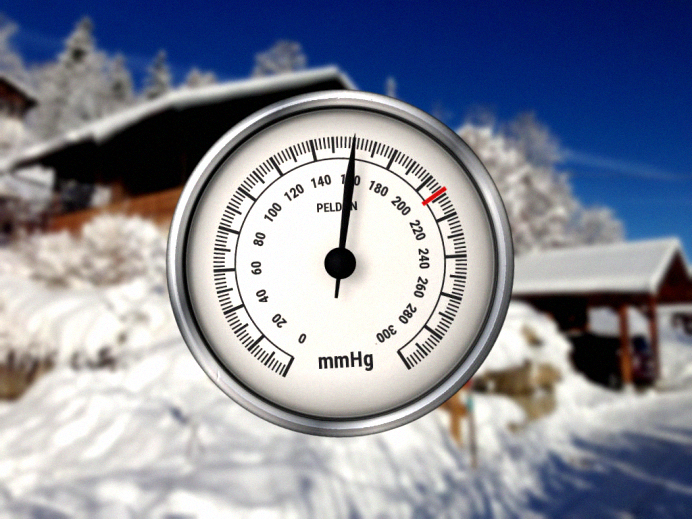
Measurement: 160,mmHg
